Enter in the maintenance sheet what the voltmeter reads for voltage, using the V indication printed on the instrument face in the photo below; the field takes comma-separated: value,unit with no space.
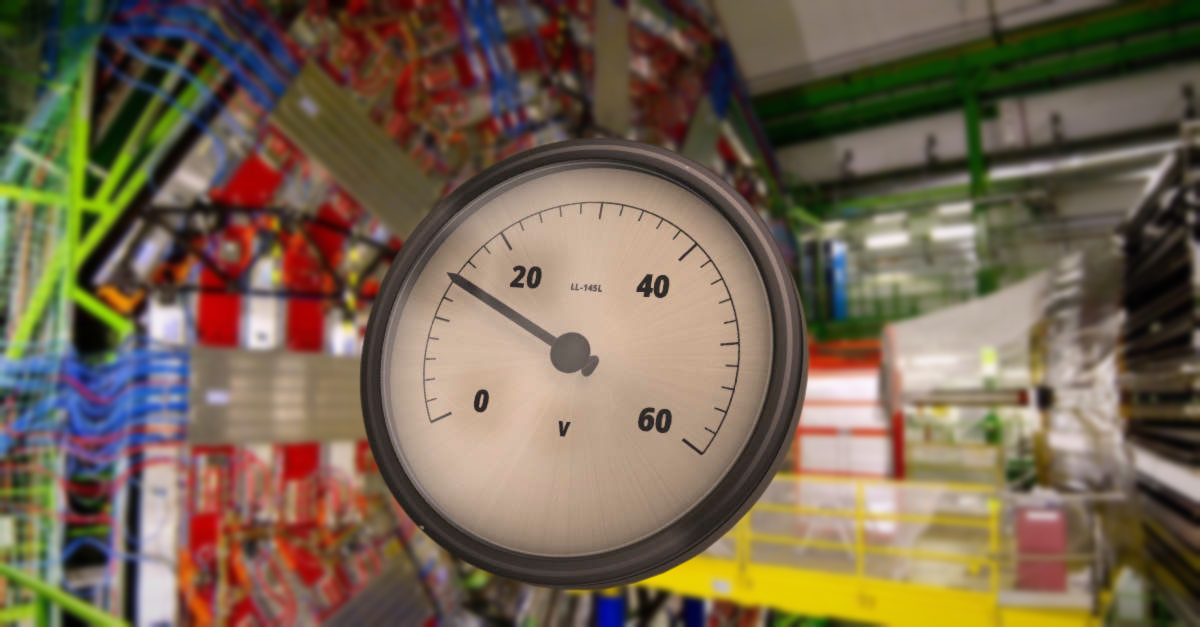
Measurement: 14,V
